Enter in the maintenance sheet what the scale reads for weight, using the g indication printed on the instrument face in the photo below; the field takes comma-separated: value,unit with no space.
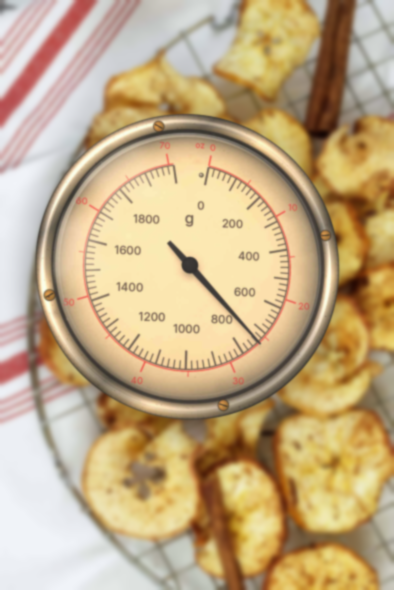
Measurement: 740,g
